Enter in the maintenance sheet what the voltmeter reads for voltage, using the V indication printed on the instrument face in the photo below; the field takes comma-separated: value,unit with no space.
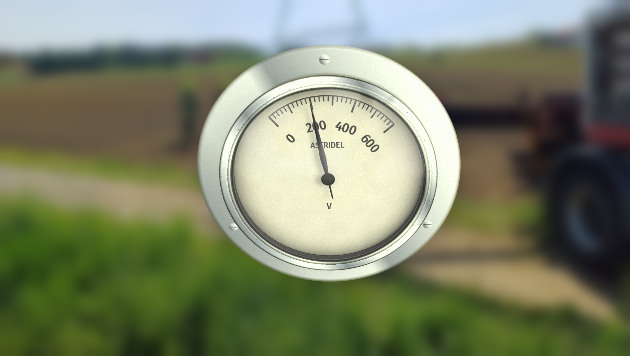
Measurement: 200,V
